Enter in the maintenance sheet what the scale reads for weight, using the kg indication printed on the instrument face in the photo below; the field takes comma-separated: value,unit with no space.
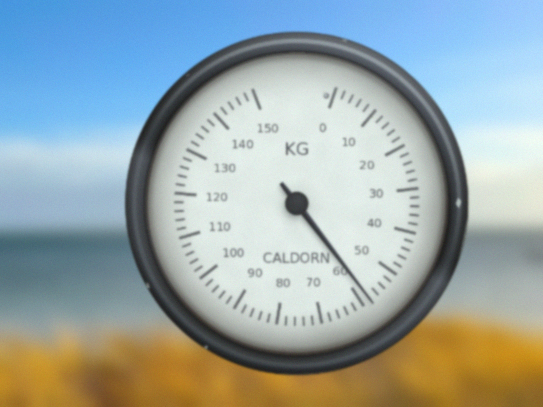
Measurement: 58,kg
